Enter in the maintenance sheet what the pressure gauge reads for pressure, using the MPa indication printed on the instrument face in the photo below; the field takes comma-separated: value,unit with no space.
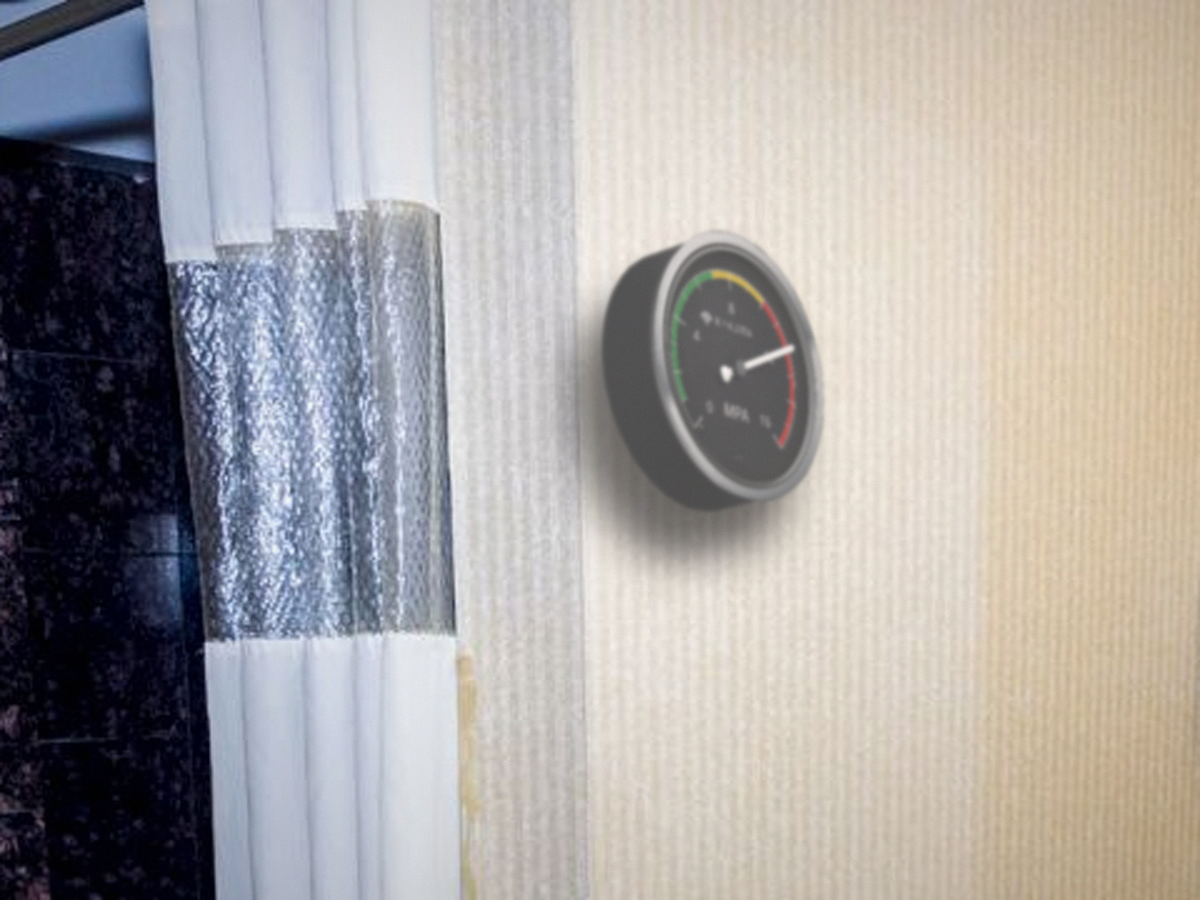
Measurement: 12,MPa
